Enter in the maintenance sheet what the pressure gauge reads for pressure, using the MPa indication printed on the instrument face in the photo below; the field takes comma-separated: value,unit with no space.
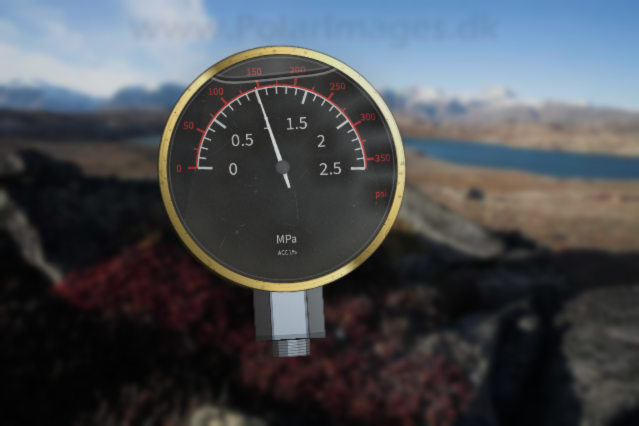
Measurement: 1,MPa
